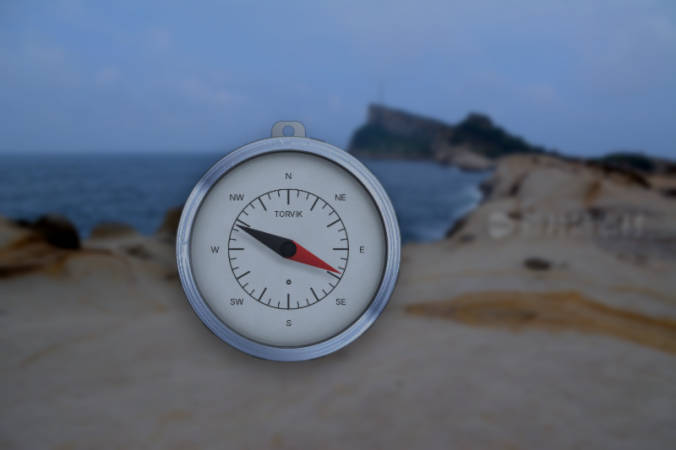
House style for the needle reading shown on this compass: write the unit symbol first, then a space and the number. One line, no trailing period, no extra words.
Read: ° 115
